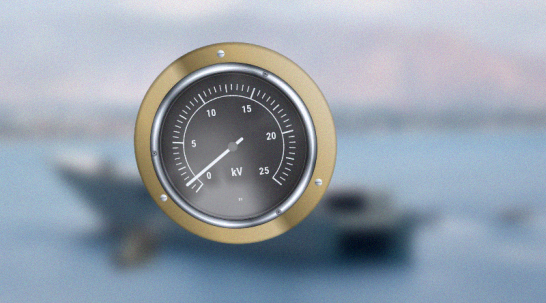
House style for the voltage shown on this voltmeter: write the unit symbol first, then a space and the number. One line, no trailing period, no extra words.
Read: kV 1
